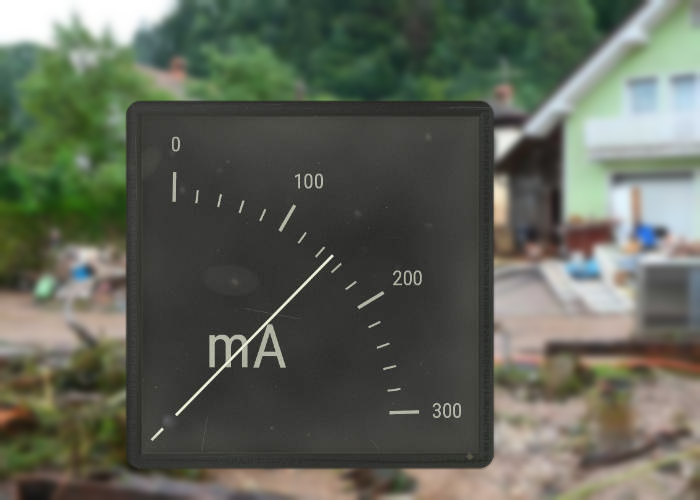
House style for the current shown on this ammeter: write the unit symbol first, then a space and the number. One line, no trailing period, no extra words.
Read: mA 150
